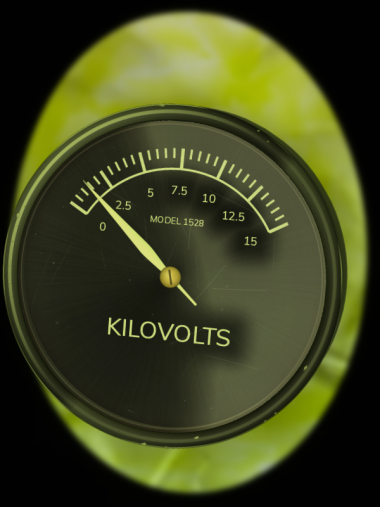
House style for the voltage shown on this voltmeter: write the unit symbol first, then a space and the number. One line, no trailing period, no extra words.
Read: kV 1.5
